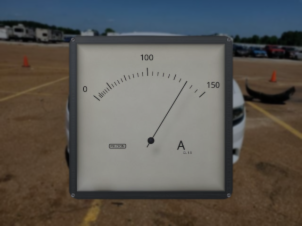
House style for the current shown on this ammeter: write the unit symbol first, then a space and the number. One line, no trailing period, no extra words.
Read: A 135
